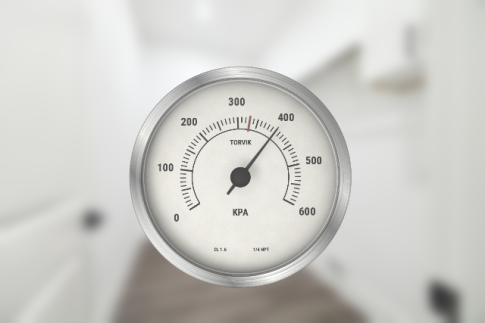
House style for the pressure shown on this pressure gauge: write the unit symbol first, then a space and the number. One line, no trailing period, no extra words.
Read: kPa 400
